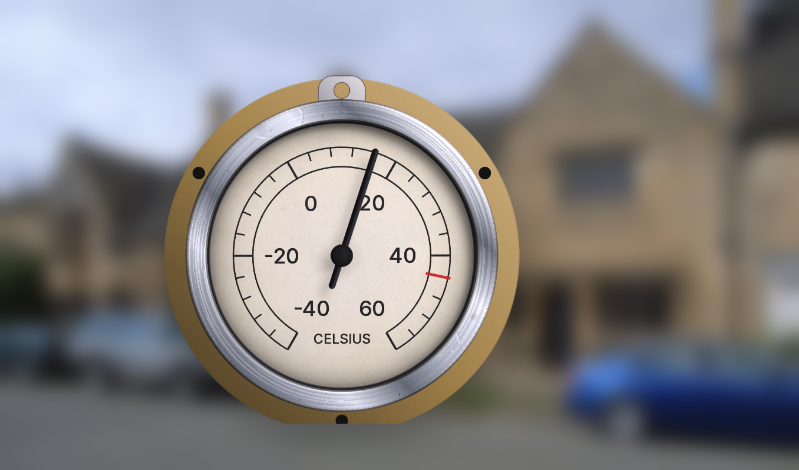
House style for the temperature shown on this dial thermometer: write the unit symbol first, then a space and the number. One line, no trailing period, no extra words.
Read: °C 16
